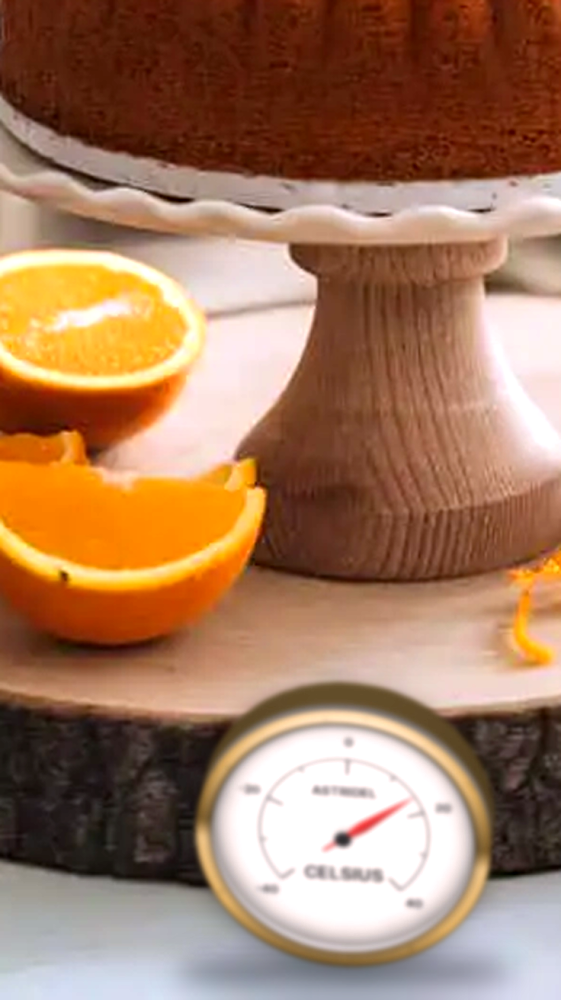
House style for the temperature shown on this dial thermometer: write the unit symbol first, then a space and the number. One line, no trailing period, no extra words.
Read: °C 15
